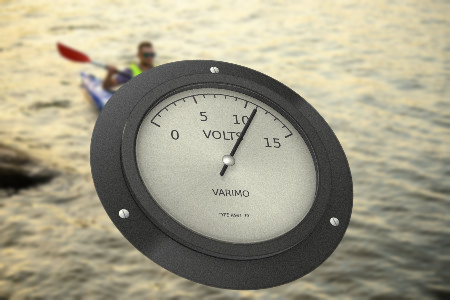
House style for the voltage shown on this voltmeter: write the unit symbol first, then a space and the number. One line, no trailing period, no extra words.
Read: V 11
